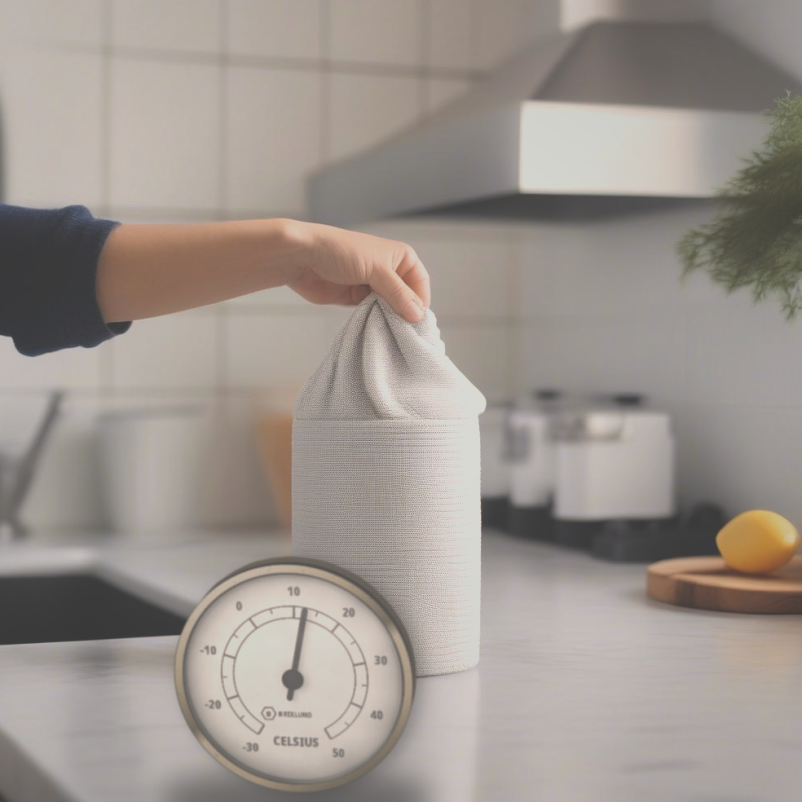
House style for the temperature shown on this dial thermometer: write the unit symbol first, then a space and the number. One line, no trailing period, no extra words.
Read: °C 12.5
